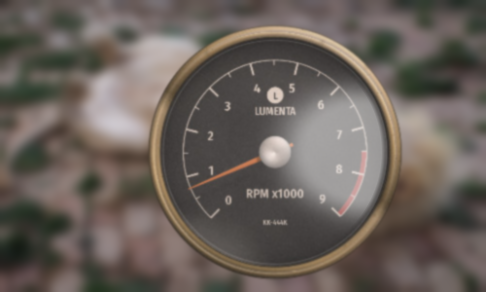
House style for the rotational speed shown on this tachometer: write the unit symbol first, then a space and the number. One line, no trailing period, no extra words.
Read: rpm 750
